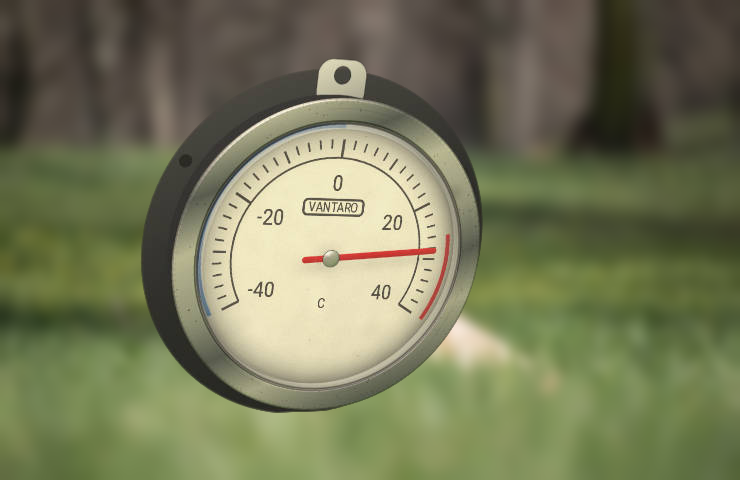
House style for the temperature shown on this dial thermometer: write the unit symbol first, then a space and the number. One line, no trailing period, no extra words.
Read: °C 28
